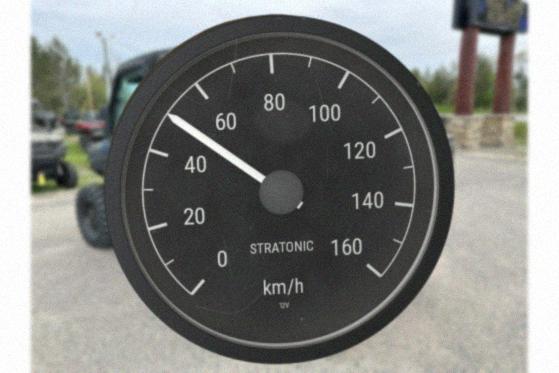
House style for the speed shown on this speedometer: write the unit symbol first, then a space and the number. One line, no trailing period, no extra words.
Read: km/h 50
